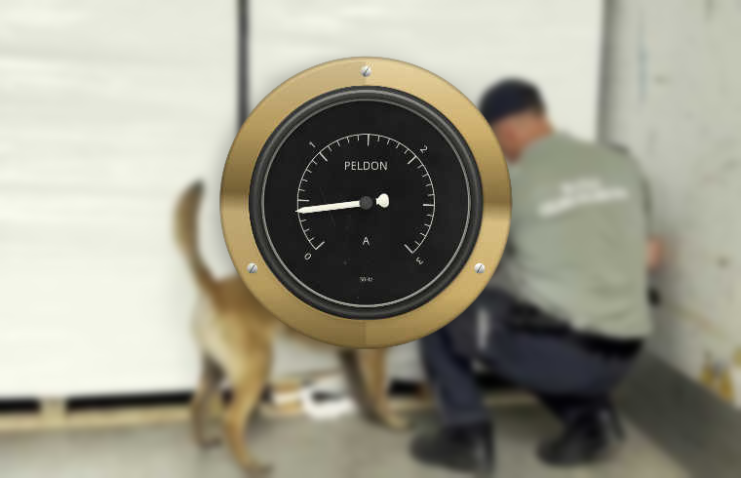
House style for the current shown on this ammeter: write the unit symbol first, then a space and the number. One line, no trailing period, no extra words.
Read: A 0.4
